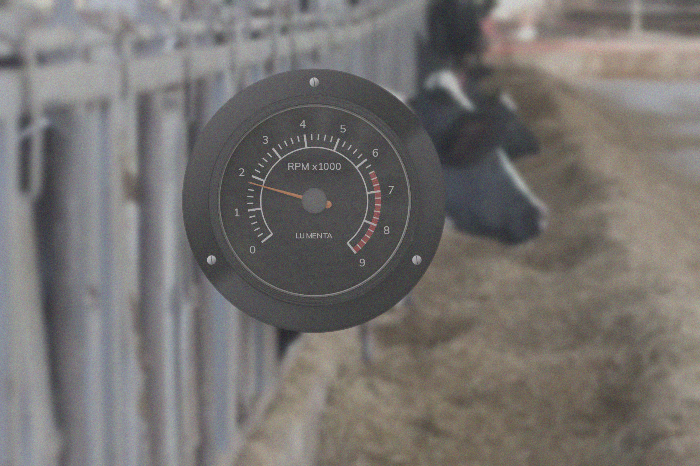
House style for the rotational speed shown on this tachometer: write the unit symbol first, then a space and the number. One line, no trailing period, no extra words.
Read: rpm 1800
